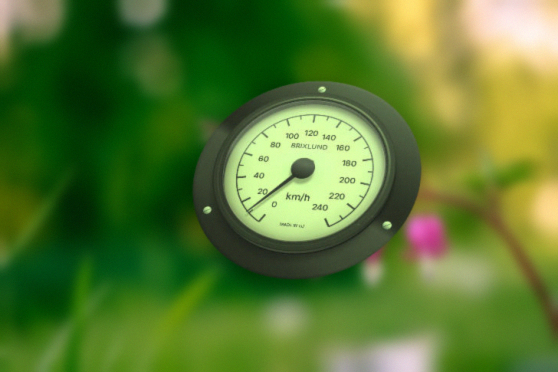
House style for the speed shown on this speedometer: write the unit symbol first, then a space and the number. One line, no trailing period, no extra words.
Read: km/h 10
